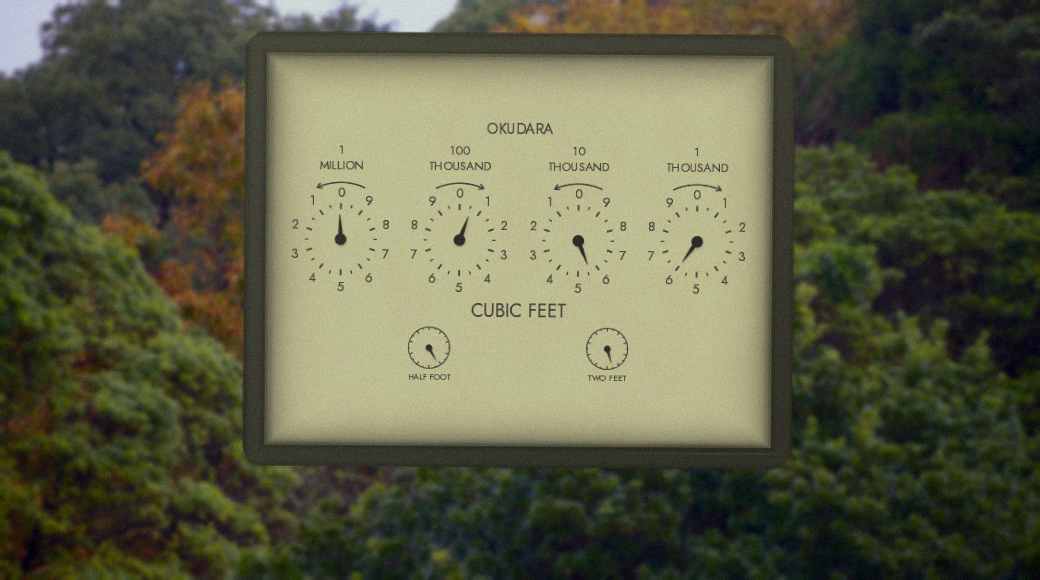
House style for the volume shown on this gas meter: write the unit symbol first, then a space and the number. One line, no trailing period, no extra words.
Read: ft³ 5600
